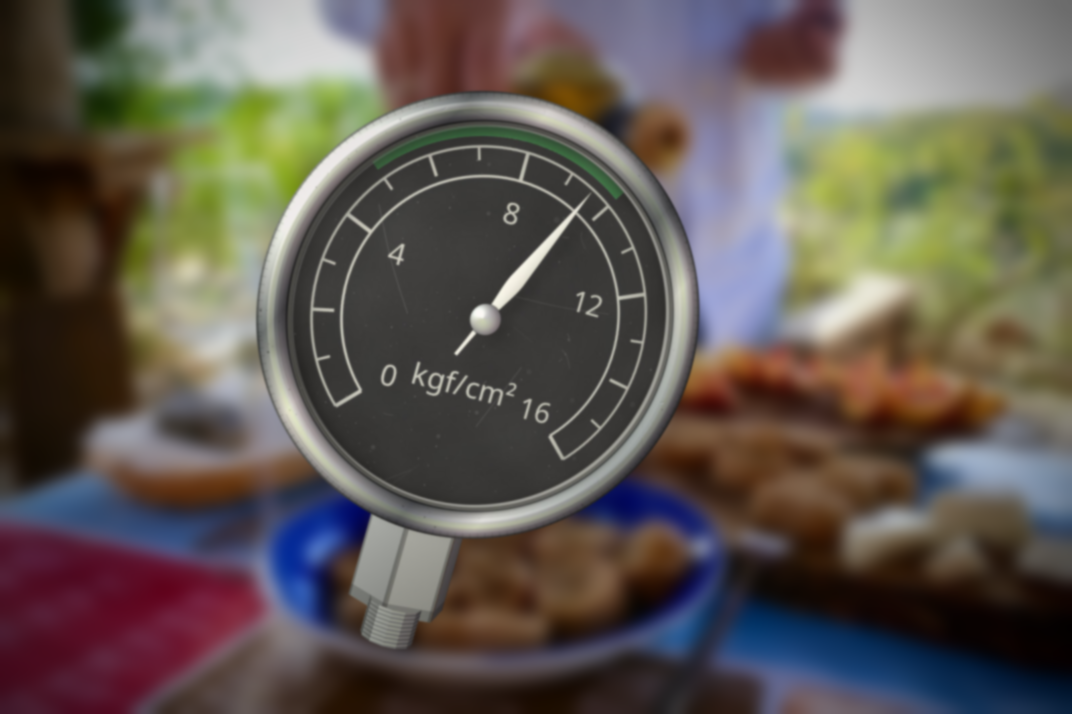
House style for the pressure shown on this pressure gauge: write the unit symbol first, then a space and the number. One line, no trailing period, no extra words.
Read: kg/cm² 9.5
